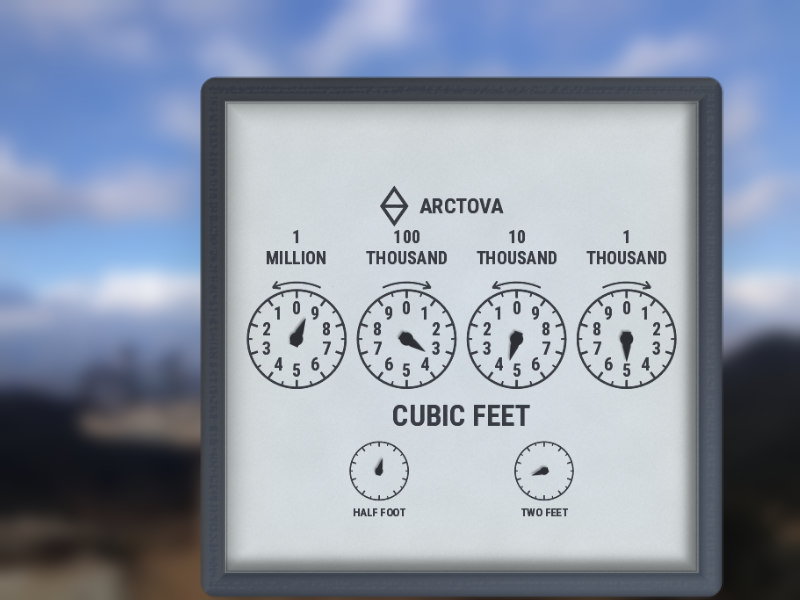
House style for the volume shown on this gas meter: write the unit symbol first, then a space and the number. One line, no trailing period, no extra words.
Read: ft³ 934500
